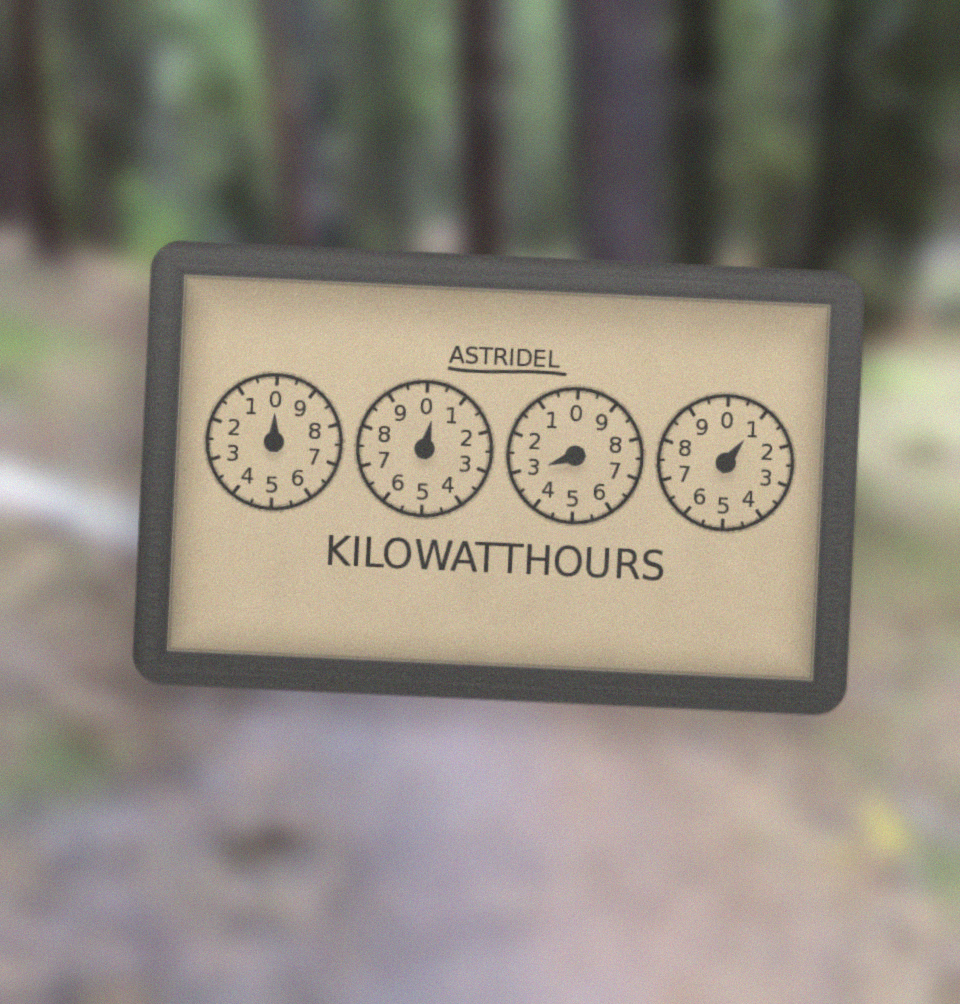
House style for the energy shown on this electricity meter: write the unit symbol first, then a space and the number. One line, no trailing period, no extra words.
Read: kWh 31
